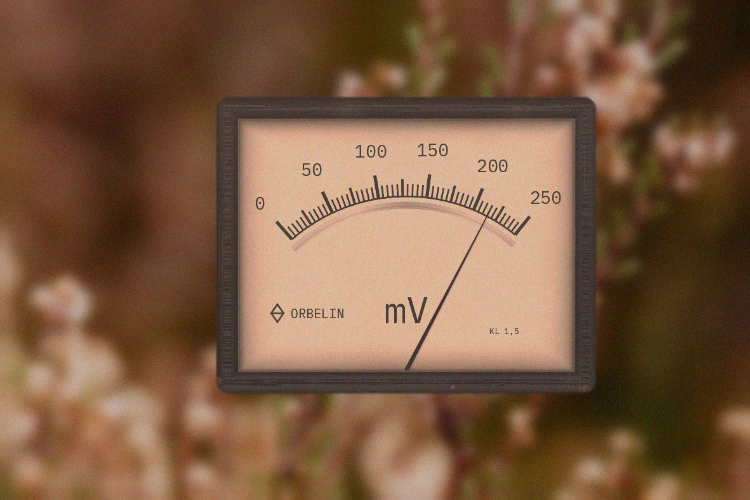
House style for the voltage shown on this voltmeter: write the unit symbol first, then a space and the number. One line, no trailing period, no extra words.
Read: mV 215
